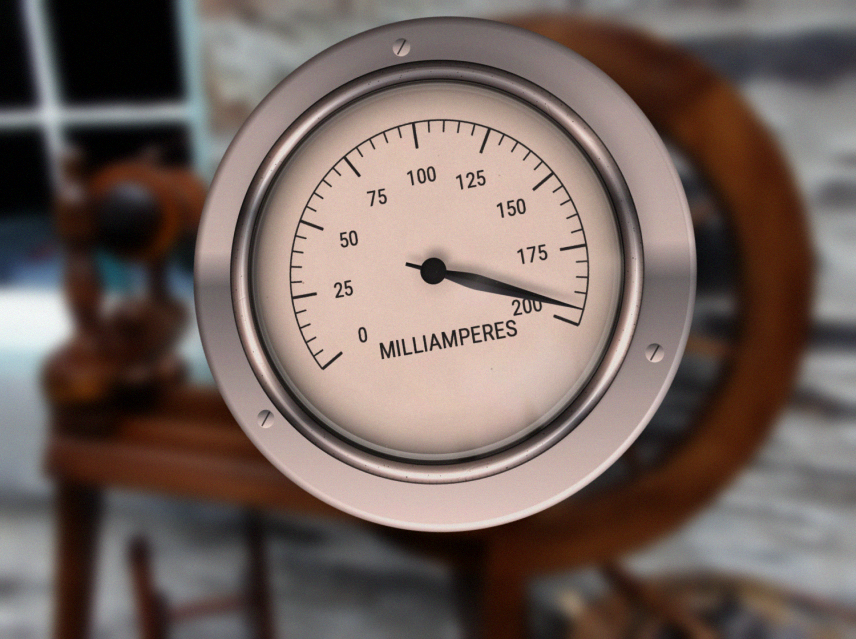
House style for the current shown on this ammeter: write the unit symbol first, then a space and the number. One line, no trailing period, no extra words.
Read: mA 195
